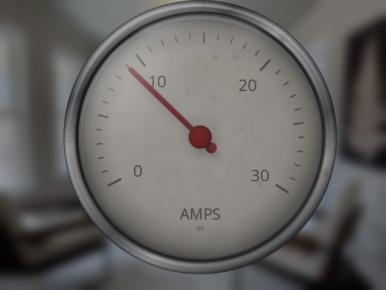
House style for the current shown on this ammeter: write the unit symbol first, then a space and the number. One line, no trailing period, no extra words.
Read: A 9
